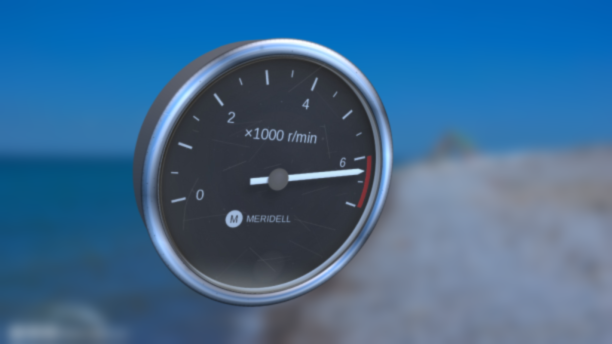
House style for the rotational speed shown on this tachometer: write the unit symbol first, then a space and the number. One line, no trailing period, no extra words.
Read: rpm 6250
